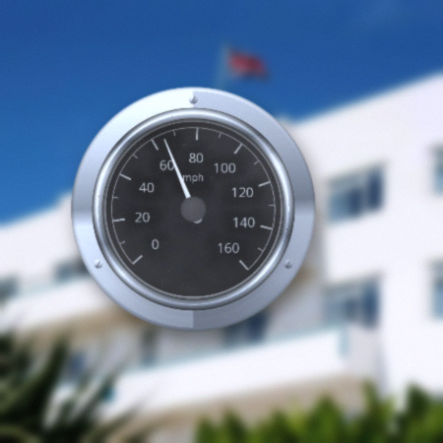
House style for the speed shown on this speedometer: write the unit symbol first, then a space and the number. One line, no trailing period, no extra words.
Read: mph 65
